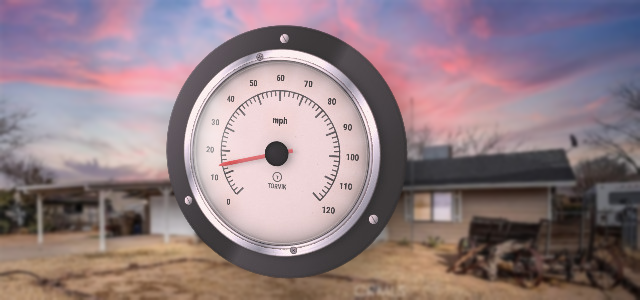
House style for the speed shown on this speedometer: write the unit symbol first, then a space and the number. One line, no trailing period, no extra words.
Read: mph 14
